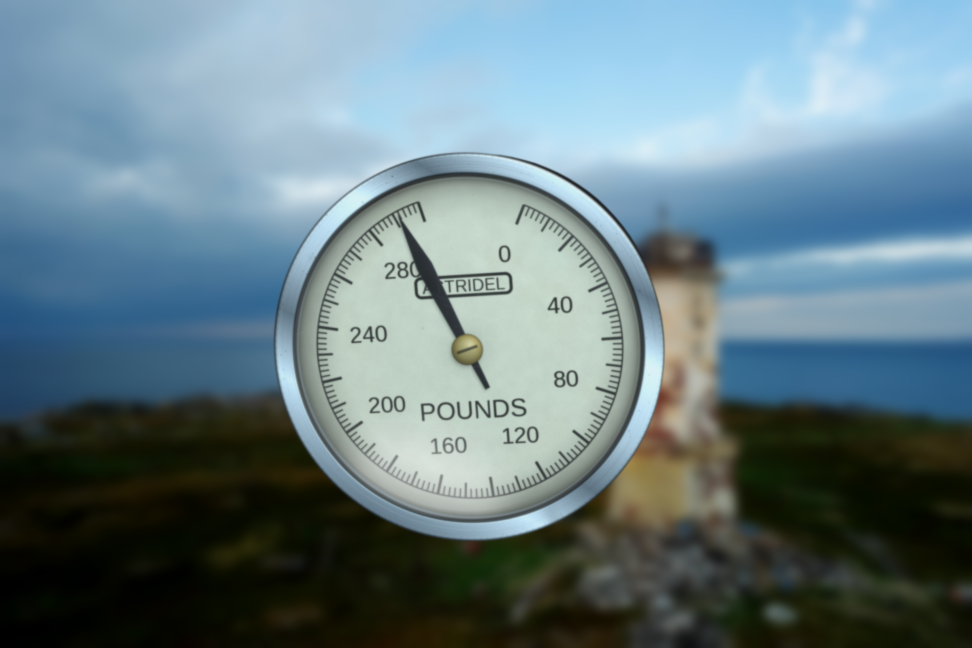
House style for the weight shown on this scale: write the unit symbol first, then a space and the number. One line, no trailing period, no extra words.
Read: lb 292
